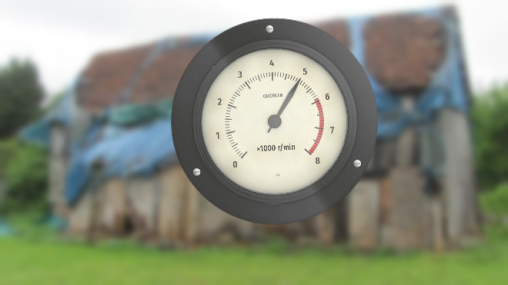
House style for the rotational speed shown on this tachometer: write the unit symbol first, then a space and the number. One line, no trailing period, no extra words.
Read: rpm 5000
